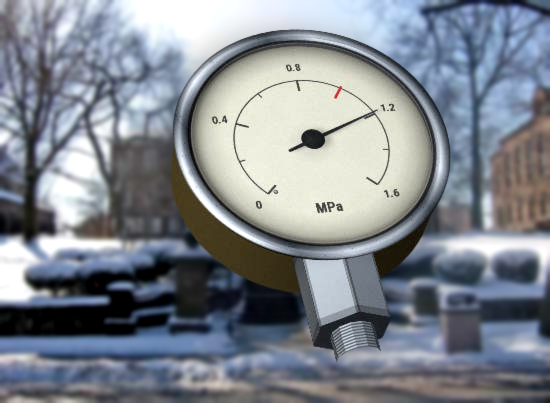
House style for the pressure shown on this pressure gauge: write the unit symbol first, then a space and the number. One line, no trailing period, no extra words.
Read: MPa 1.2
